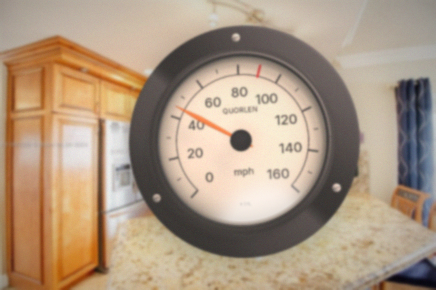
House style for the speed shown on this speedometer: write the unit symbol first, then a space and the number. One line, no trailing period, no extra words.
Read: mph 45
